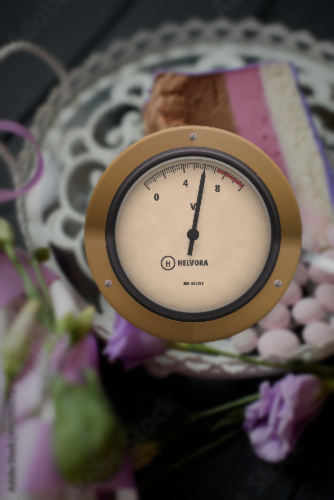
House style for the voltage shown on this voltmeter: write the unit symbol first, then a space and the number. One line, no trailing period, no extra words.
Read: V 6
